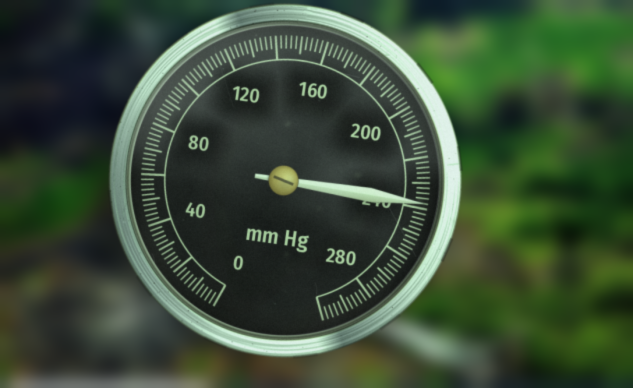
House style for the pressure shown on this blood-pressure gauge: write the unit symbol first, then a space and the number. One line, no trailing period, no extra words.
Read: mmHg 238
